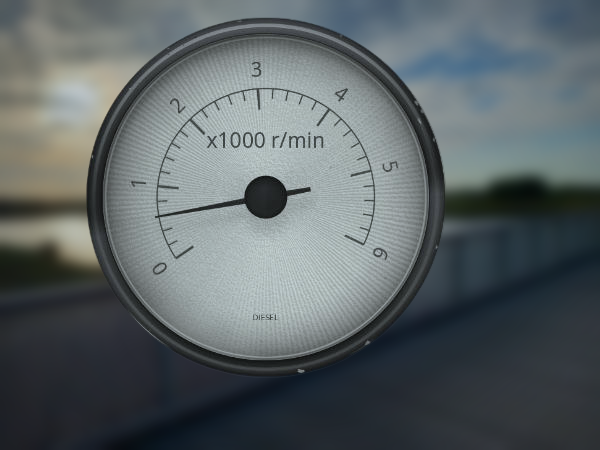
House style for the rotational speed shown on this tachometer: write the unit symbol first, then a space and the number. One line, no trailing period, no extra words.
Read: rpm 600
